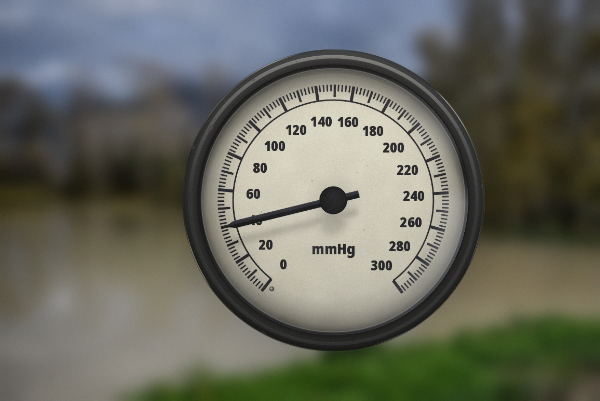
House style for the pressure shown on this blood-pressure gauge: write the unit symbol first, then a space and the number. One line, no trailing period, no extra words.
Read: mmHg 40
